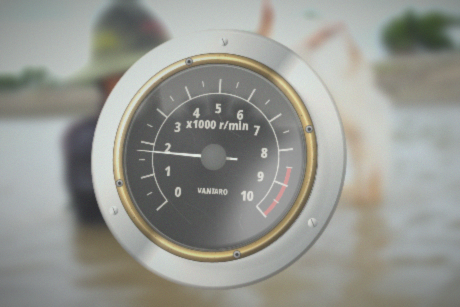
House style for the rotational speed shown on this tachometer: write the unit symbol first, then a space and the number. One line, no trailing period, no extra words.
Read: rpm 1750
